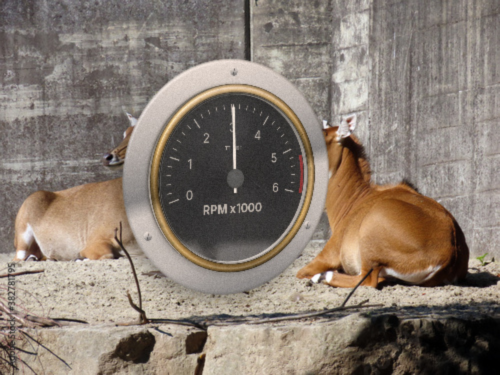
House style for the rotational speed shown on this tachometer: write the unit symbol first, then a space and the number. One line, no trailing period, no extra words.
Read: rpm 3000
